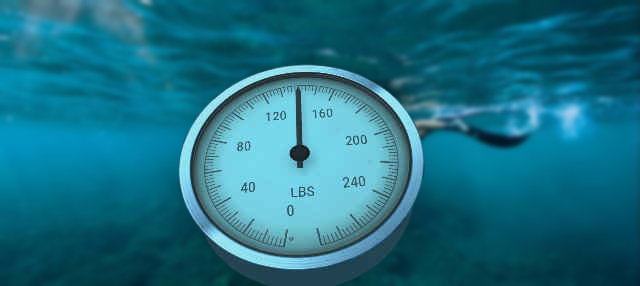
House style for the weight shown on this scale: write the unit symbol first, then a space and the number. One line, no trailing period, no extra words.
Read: lb 140
